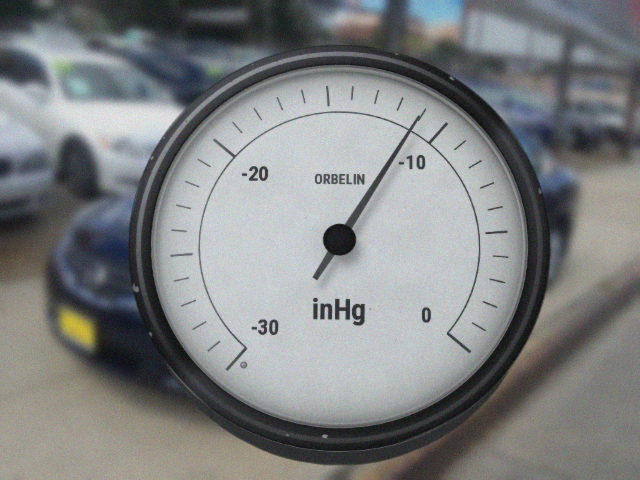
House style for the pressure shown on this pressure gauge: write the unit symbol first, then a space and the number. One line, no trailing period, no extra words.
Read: inHg -11
